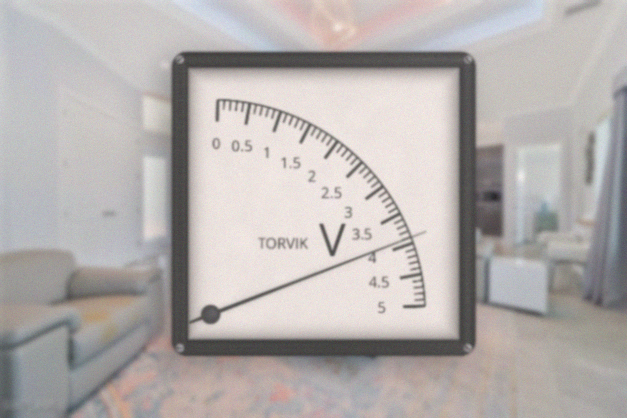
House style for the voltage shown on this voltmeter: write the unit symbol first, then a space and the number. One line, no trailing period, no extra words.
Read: V 3.9
